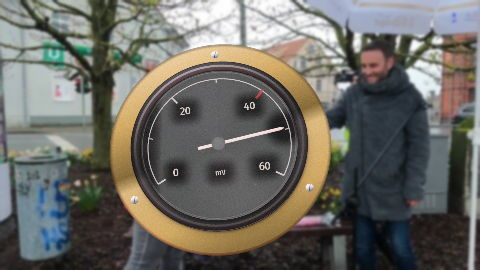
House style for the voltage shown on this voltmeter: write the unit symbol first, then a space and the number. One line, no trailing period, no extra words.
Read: mV 50
